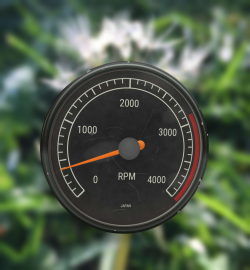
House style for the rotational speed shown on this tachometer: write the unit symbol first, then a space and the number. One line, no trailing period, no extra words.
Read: rpm 400
